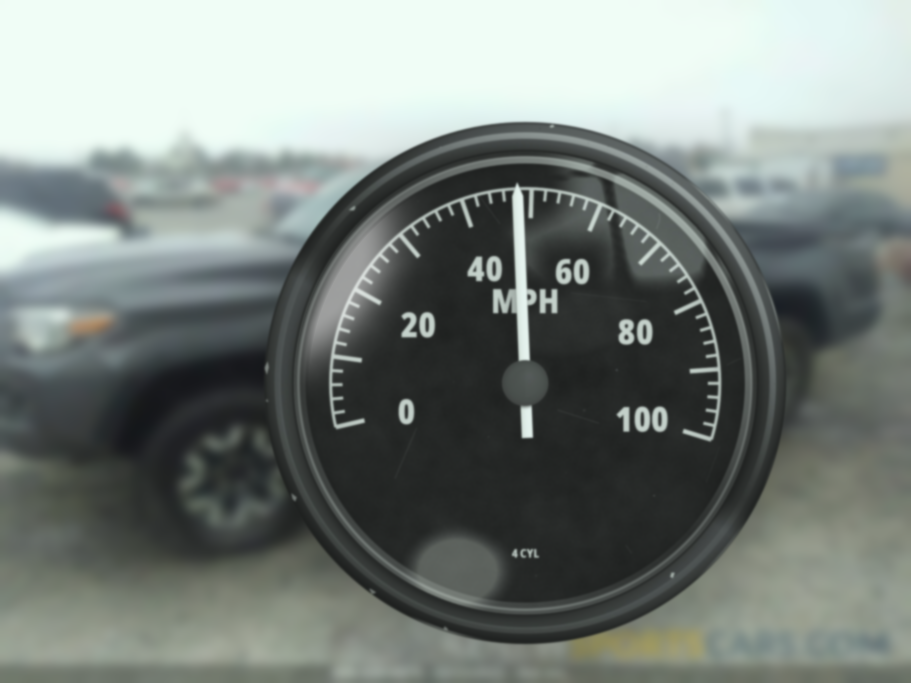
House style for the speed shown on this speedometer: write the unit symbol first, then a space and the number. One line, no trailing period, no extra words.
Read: mph 48
